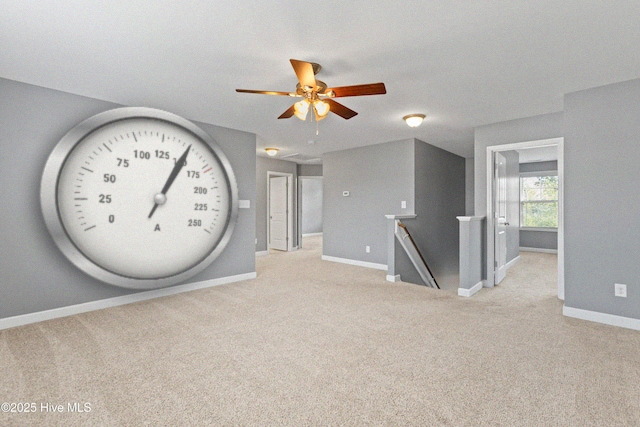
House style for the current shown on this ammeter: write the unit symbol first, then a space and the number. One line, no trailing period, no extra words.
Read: A 150
